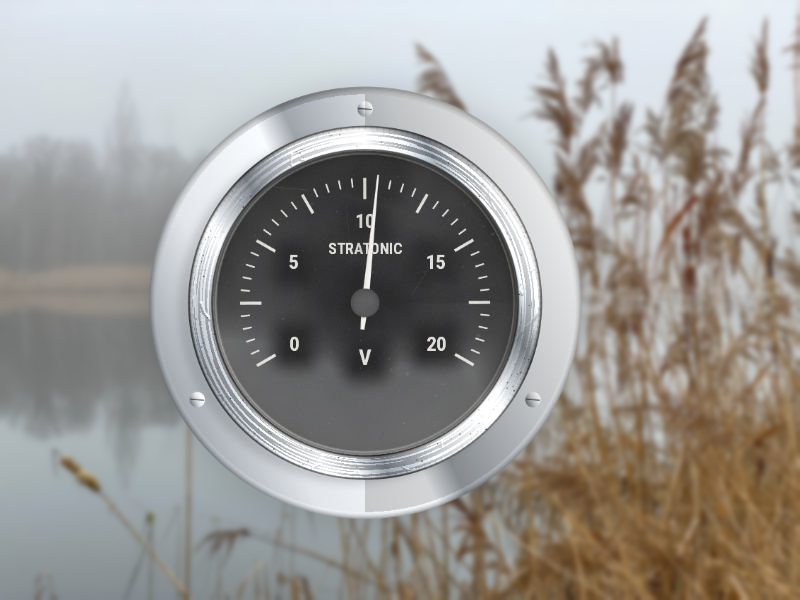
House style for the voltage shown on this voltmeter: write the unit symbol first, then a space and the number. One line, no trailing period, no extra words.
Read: V 10.5
